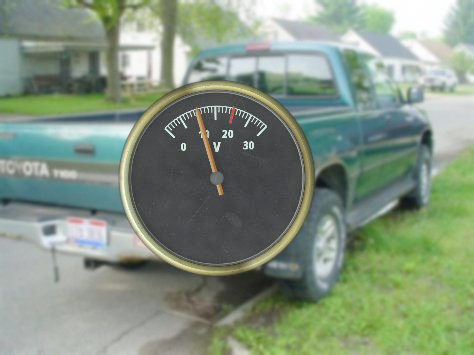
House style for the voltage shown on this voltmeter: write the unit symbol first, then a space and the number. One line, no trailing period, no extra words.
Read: V 10
